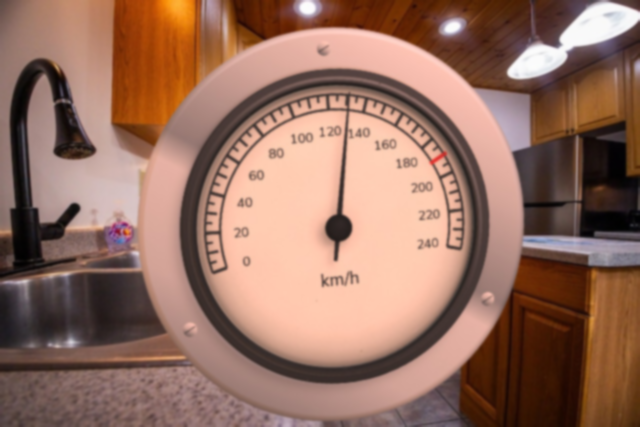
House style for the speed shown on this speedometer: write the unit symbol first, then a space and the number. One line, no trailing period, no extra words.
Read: km/h 130
